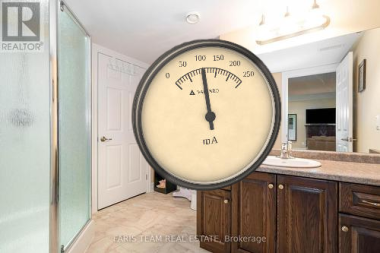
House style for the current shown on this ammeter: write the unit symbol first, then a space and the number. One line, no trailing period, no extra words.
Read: mA 100
